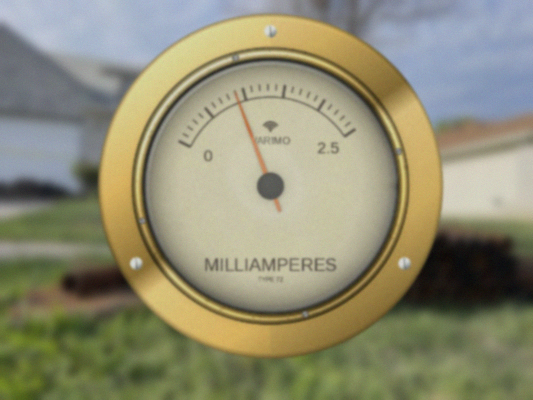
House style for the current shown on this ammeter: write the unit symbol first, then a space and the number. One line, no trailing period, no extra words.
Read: mA 0.9
